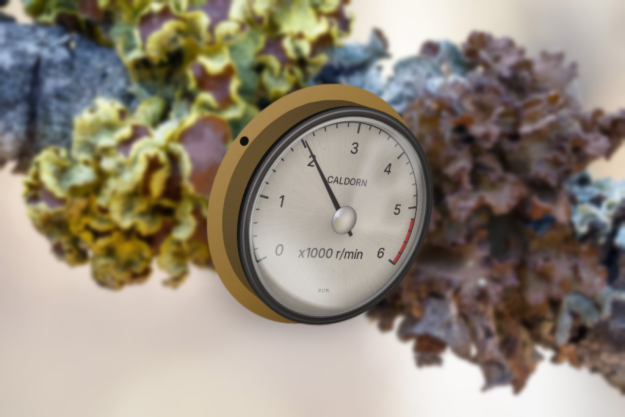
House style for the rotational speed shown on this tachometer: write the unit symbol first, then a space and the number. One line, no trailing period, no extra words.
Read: rpm 2000
